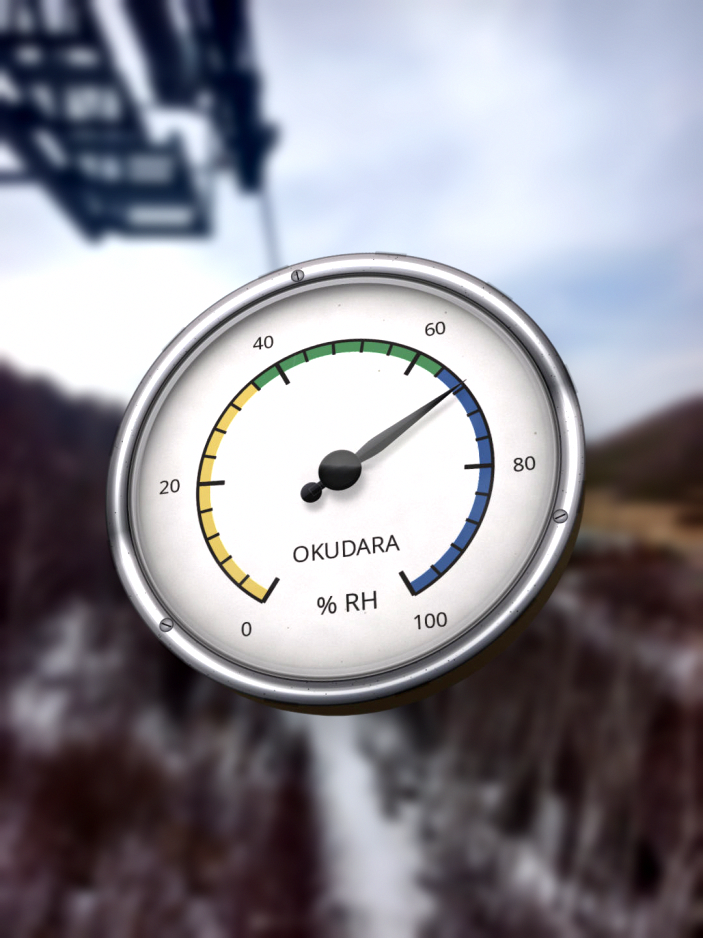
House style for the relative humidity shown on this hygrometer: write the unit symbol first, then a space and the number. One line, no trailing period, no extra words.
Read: % 68
